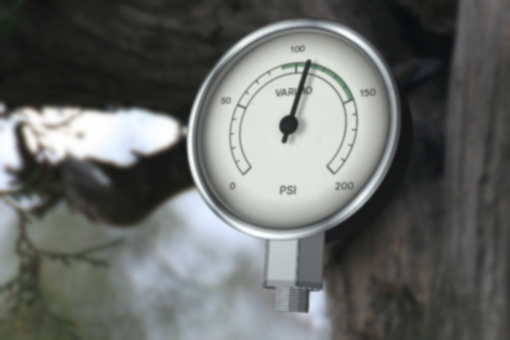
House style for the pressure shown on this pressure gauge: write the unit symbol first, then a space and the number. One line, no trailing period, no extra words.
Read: psi 110
